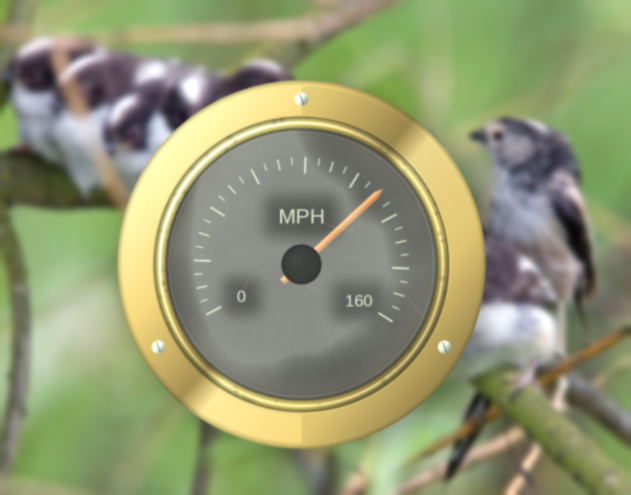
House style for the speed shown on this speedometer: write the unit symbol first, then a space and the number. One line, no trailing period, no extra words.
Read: mph 110
